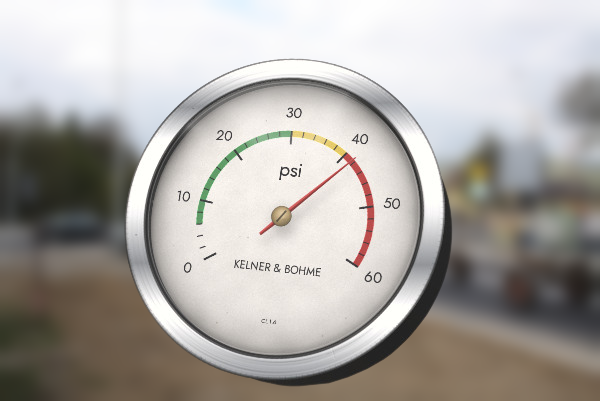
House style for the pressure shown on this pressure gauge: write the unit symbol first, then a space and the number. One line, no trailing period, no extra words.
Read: psi 42
